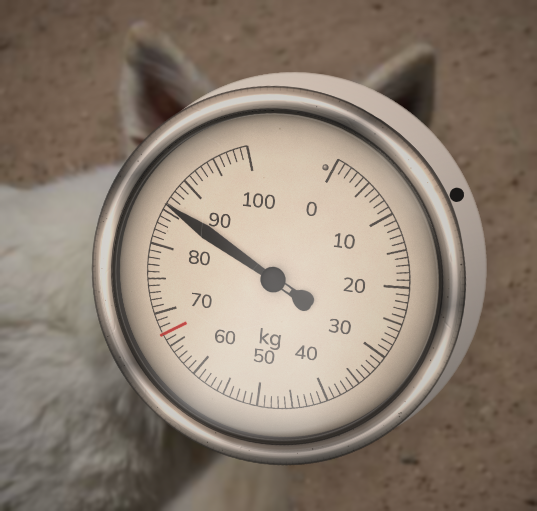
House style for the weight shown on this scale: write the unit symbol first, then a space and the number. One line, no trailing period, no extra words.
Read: kg 86
